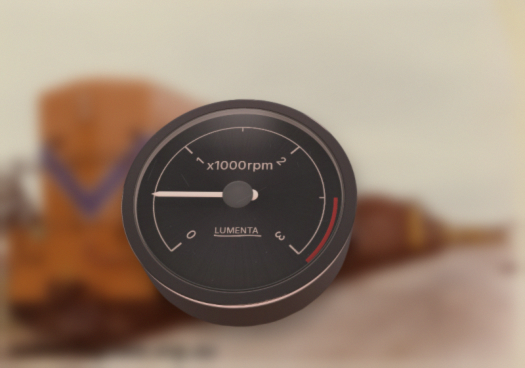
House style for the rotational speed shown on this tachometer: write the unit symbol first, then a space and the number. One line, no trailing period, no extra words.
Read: rpm 500
